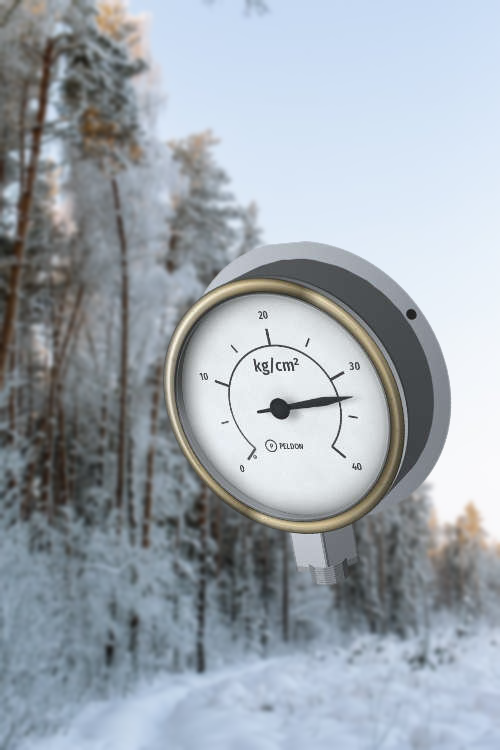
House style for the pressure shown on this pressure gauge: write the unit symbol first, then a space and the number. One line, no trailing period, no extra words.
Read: kg/cm² 32.5
